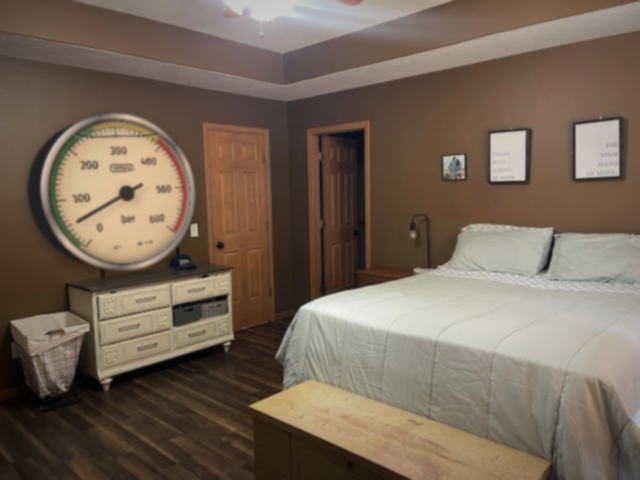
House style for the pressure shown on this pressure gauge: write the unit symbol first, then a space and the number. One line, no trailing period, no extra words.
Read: bar 50
